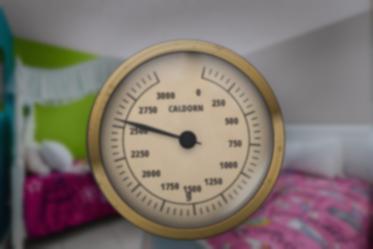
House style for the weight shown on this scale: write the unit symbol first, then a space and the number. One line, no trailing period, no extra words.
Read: g 2550
